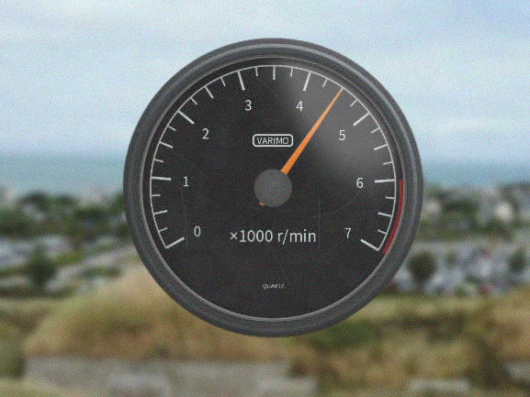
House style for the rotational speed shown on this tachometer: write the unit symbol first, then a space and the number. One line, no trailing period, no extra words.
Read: rpm 4500
